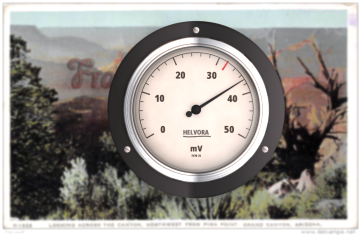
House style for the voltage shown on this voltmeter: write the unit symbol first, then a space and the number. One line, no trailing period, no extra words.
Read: mV 37
